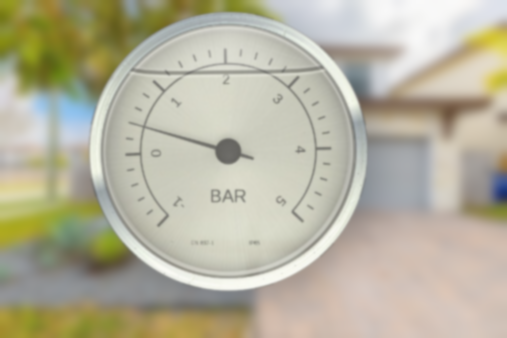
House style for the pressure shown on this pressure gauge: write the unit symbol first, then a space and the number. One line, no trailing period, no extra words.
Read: bar 0.4
